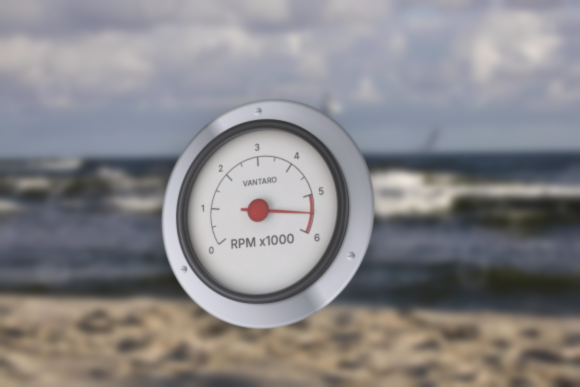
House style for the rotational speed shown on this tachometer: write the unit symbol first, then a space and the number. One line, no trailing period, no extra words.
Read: rpm 5500
